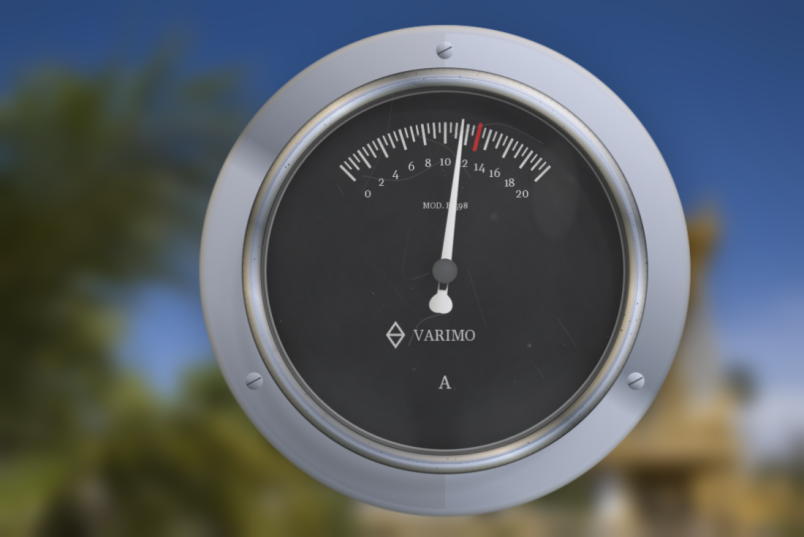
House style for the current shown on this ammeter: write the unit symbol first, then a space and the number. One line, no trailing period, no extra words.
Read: A 11.5
